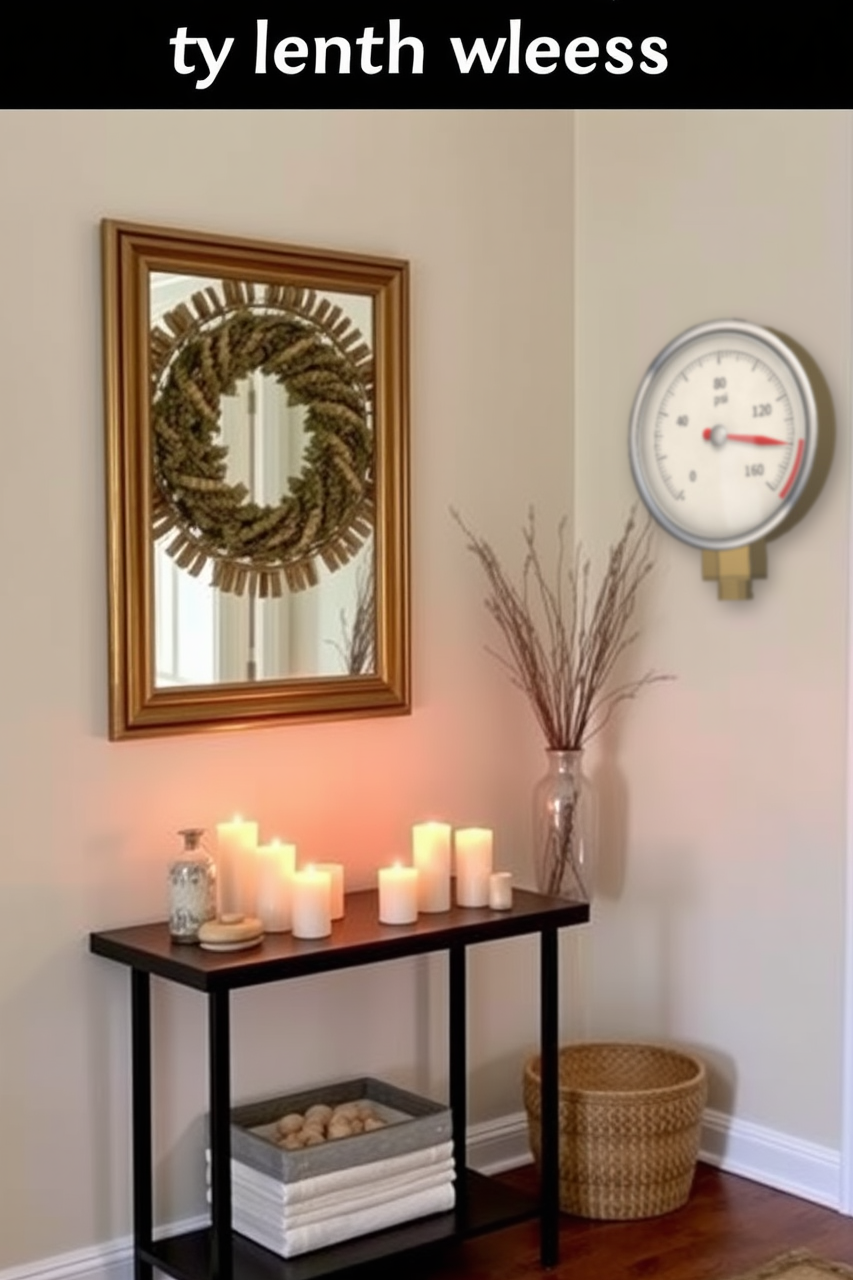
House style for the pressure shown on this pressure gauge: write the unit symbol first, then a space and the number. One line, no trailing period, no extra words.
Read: psi 140
